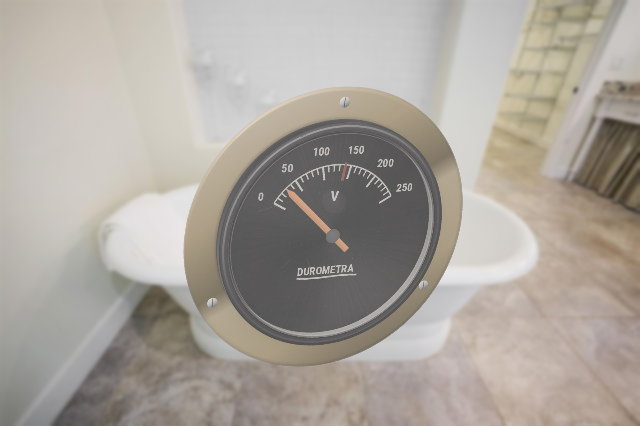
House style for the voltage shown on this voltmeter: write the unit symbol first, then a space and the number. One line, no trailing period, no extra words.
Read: V 30
